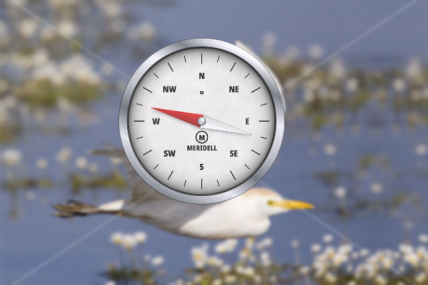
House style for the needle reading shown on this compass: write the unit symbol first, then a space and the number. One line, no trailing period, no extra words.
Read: ° 285
